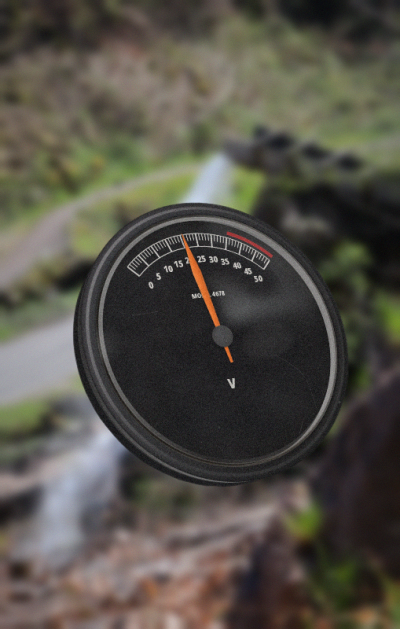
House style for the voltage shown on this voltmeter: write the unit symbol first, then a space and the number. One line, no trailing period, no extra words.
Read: V 20
